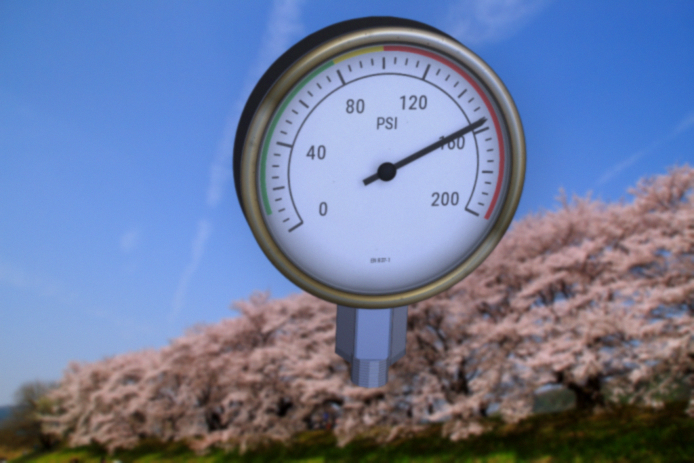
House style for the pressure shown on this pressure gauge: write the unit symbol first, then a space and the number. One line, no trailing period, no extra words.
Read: psi 155
